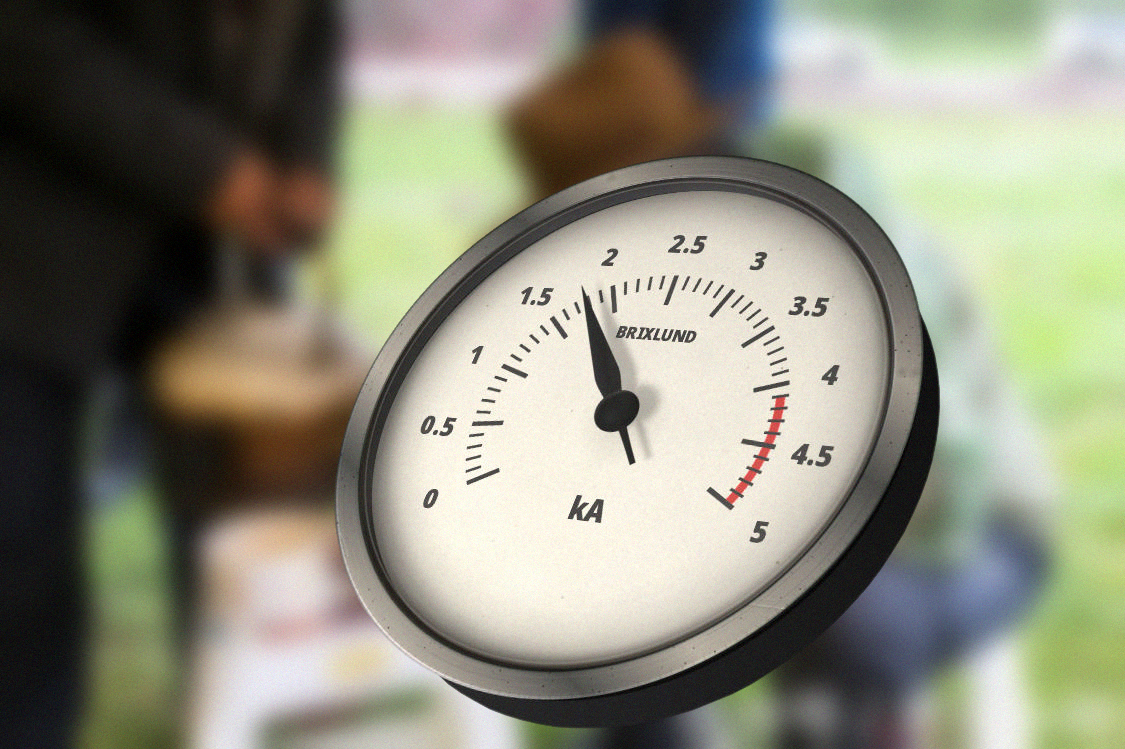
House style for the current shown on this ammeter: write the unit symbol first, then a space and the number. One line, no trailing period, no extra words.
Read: kA 1.8
